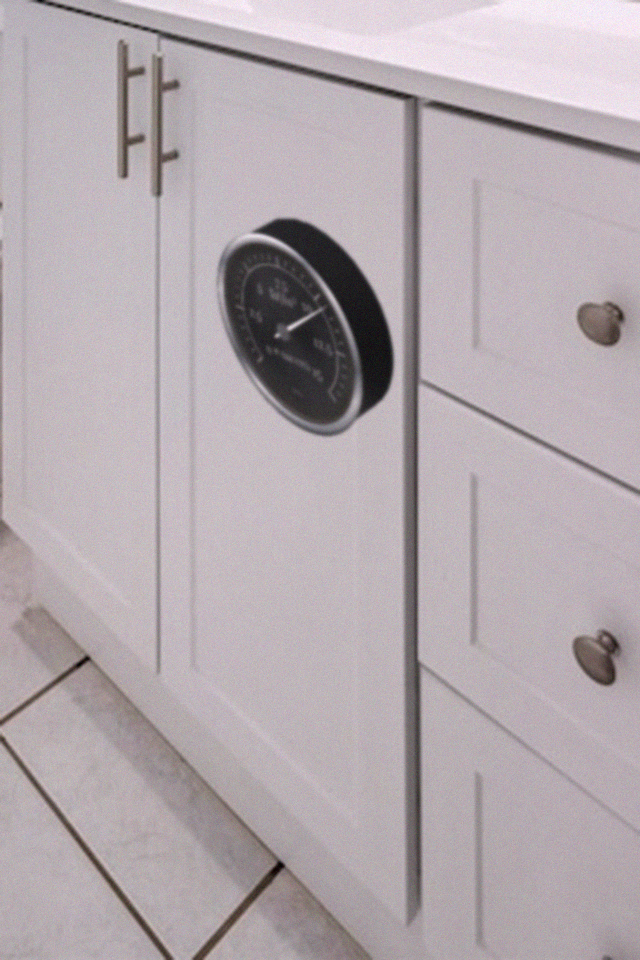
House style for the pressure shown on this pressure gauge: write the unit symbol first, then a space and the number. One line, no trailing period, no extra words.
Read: psi 10.5
